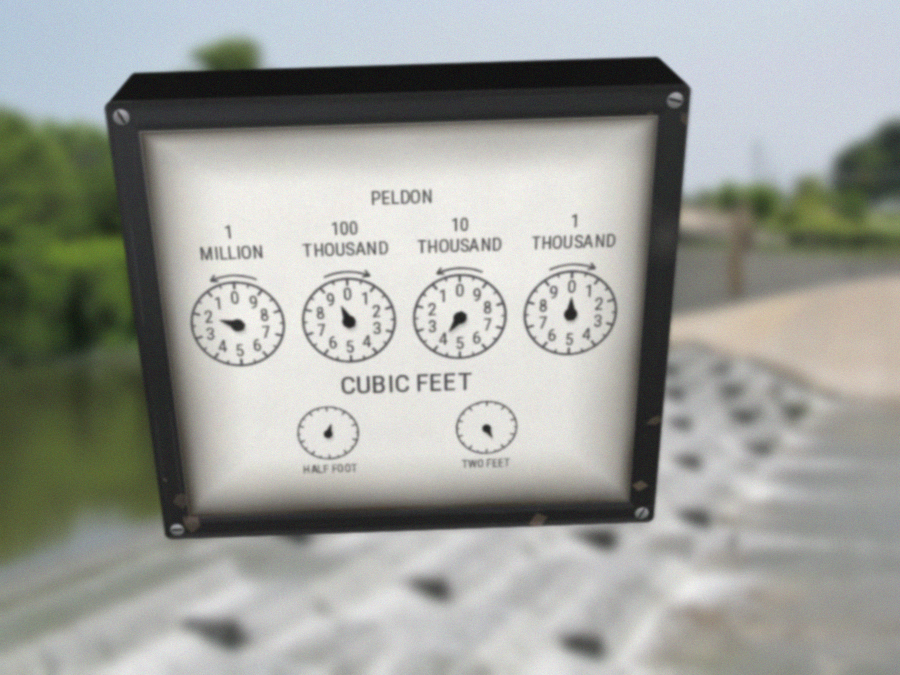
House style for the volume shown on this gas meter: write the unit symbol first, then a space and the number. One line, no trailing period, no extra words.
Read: ft³ 194000
